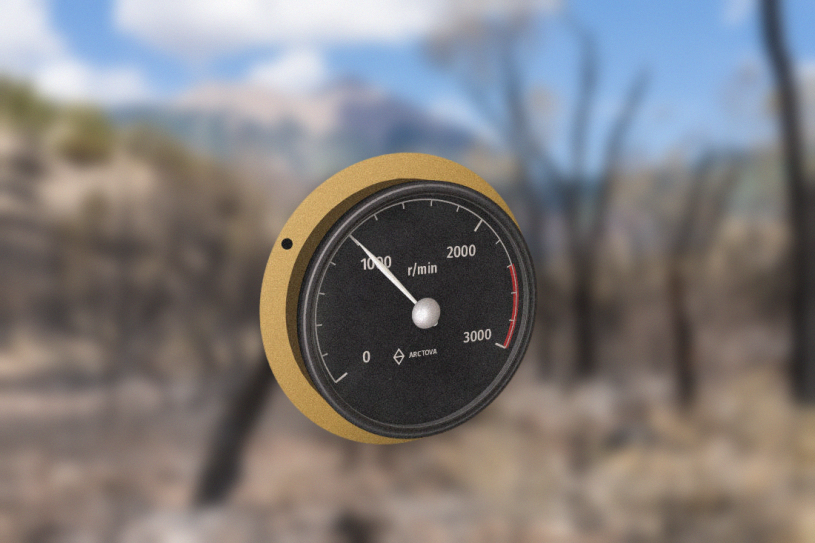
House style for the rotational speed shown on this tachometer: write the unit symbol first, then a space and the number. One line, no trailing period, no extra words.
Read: rpm 1000
